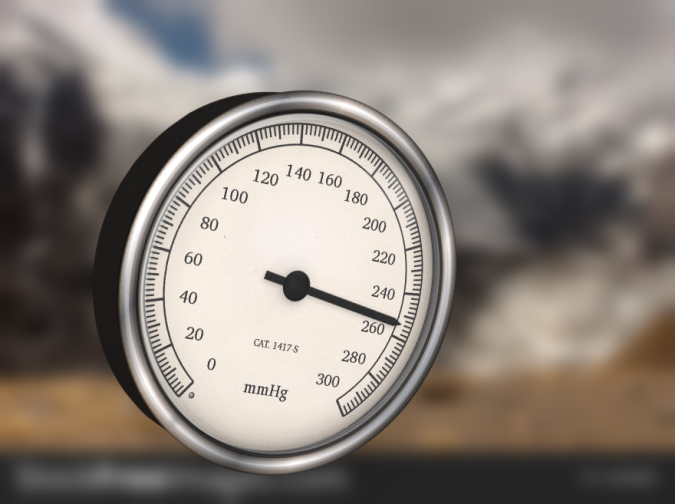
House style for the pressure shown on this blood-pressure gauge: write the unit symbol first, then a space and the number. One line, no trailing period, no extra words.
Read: mmHg 254
